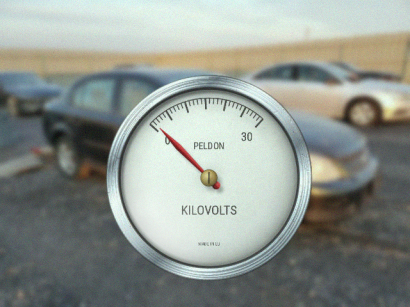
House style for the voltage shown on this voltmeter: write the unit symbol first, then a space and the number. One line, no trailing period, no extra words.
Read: kV 1
